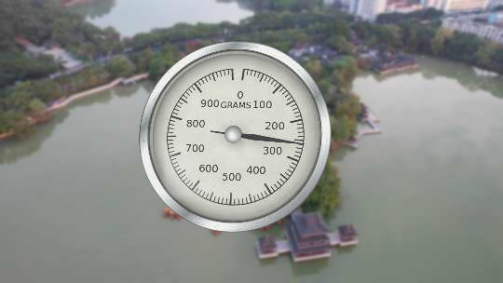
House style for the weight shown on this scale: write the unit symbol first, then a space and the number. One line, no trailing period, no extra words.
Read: g 260
